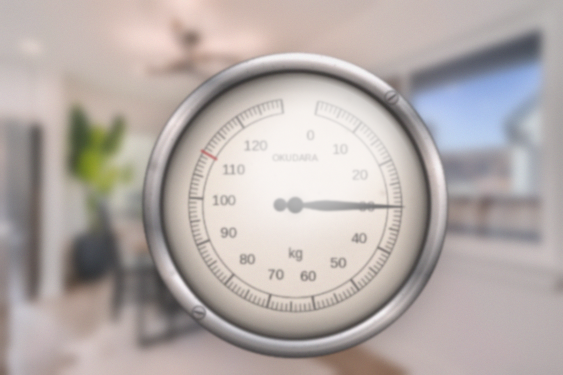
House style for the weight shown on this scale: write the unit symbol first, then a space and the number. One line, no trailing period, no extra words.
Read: kg 30
